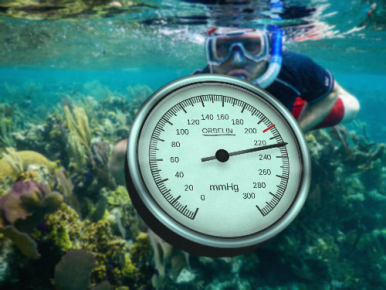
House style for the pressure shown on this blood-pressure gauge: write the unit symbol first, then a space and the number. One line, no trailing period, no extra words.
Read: mmHg 230
